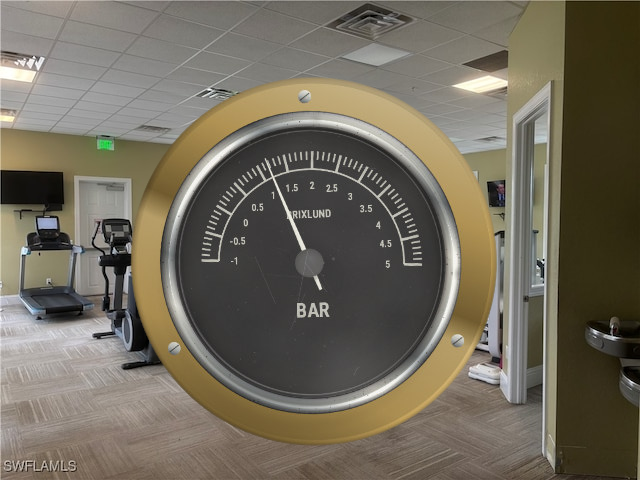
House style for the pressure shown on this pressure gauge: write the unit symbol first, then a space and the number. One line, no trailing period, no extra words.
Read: bar 1.2
